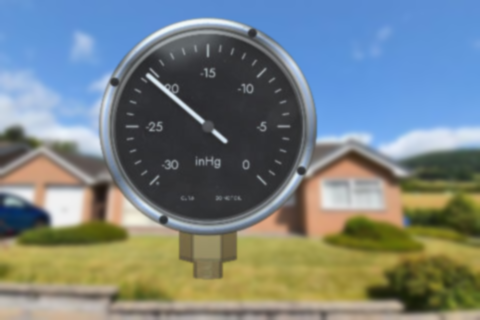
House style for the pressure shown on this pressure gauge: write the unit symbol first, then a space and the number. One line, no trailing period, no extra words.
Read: inHg -20.5
